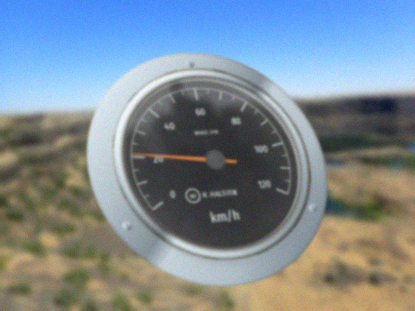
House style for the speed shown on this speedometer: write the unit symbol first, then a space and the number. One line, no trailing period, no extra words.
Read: km/h 20
